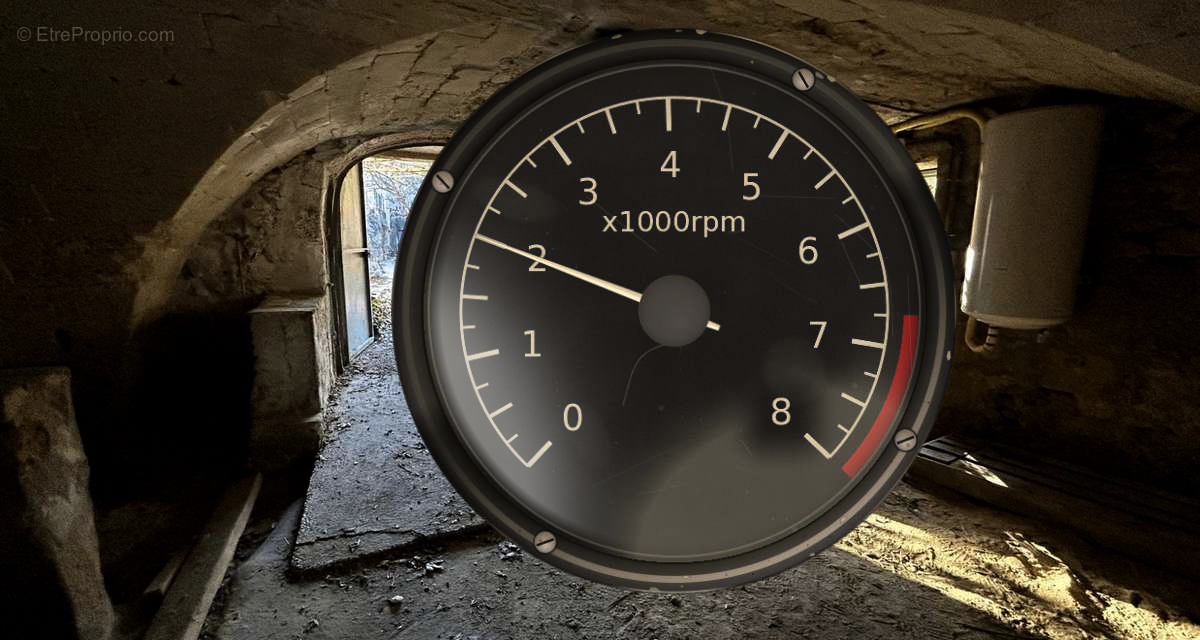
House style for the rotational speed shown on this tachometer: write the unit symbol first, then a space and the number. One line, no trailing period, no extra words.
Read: rpm 2000
